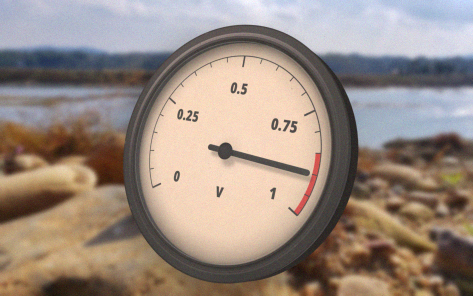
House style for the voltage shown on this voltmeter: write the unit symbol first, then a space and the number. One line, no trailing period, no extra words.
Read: V 0.9
